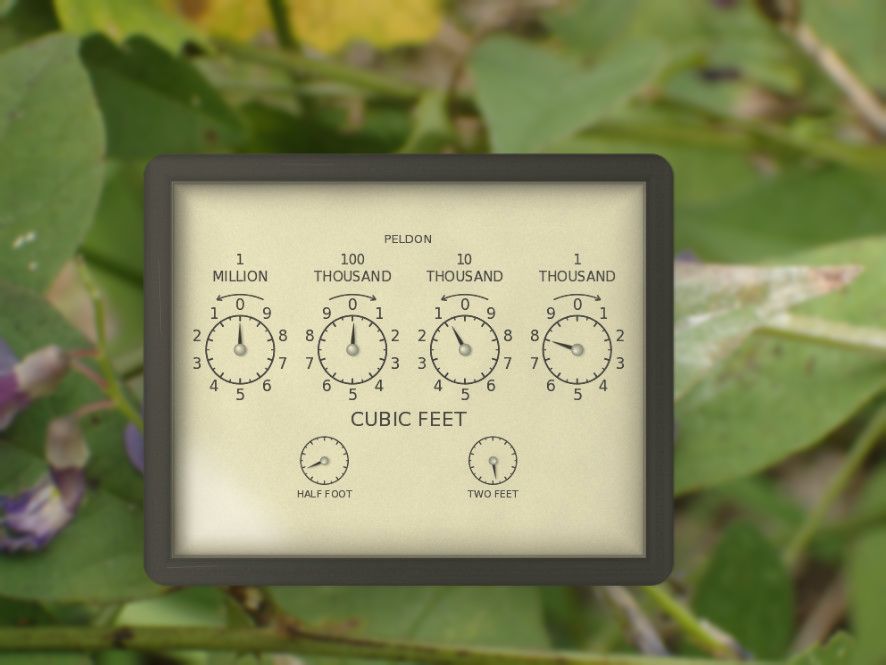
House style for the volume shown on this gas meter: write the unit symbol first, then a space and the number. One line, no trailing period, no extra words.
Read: ft³ 800
